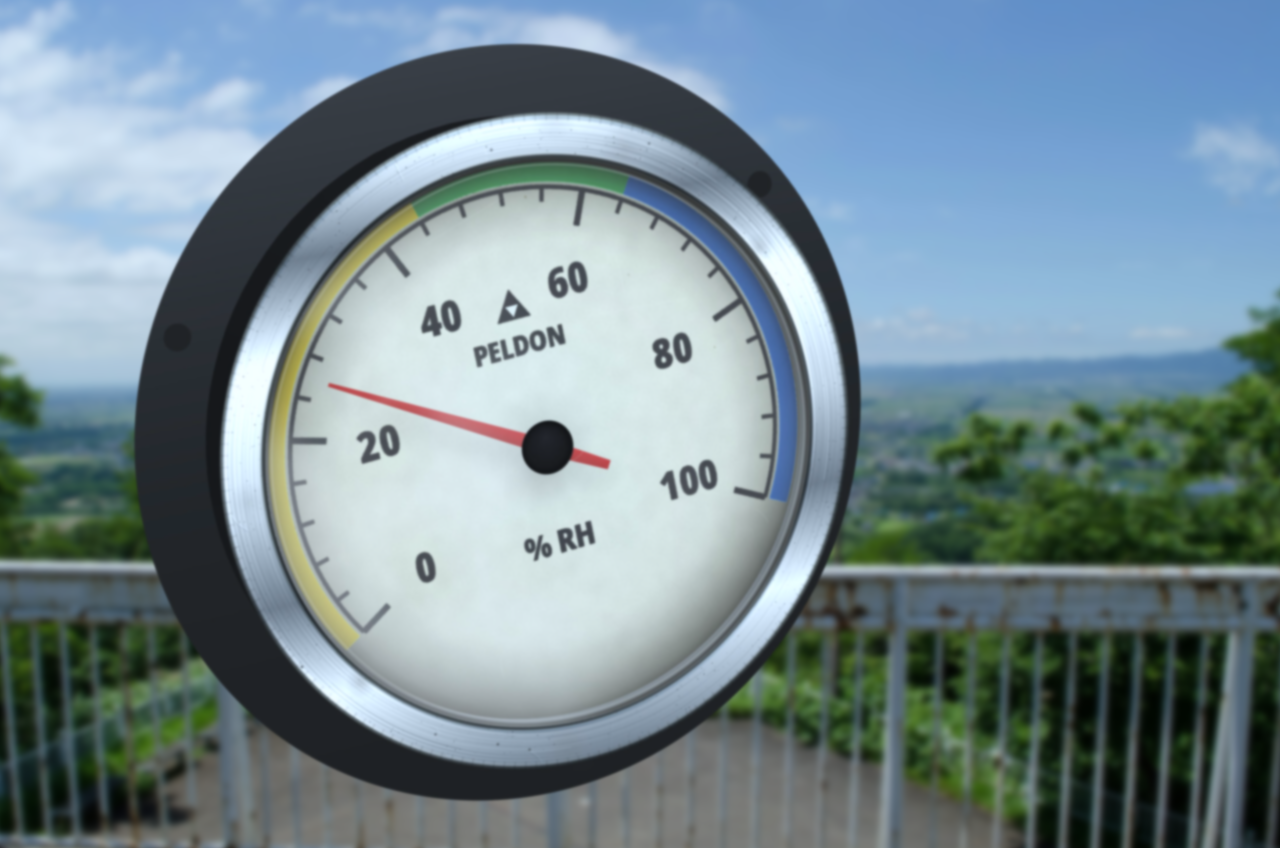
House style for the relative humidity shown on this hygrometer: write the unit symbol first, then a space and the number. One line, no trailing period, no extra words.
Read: % 26
